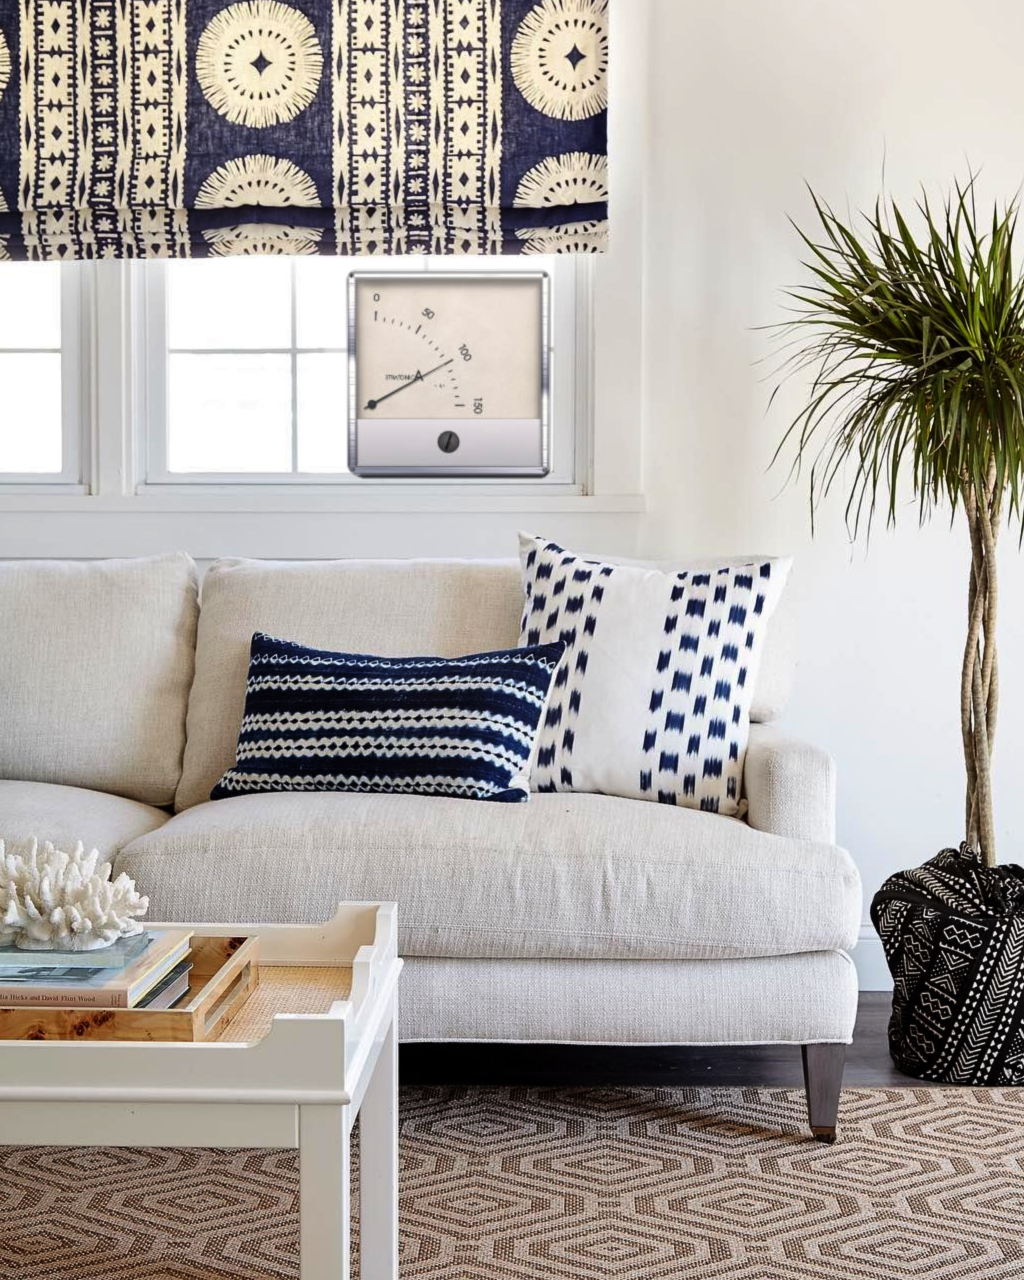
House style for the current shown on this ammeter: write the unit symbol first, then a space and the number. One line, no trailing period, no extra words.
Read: A 100
